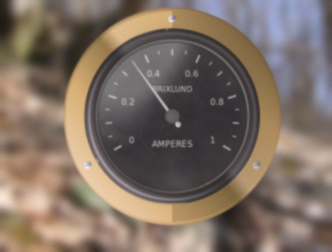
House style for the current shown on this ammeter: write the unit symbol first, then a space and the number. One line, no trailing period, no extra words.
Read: A 0.35
